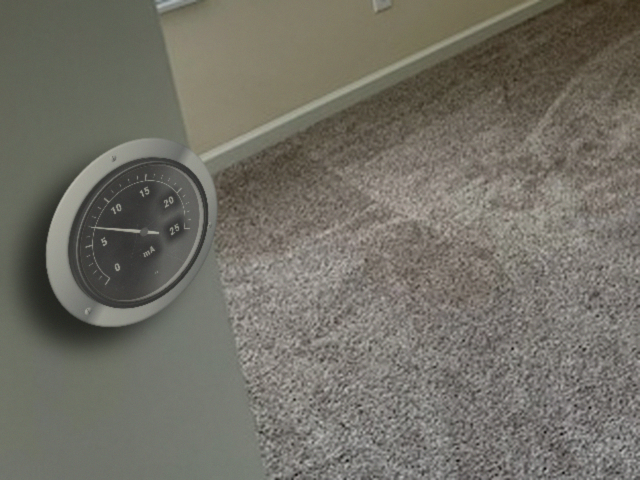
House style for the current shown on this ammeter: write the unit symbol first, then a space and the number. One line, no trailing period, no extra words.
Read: mA 7
